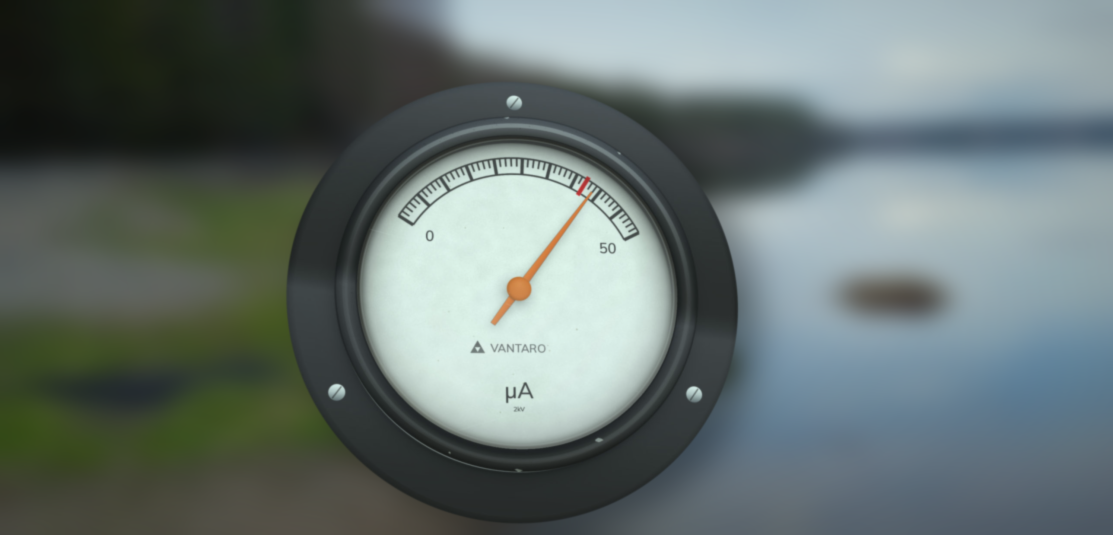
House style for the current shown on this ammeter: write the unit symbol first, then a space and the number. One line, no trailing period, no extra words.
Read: µA 39
